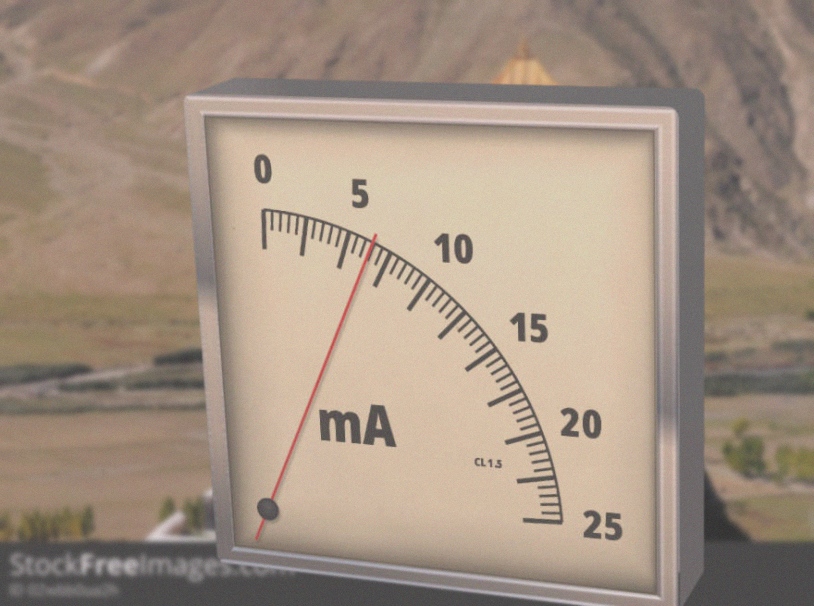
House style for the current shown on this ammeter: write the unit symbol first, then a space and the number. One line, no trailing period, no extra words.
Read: mA 6.5
